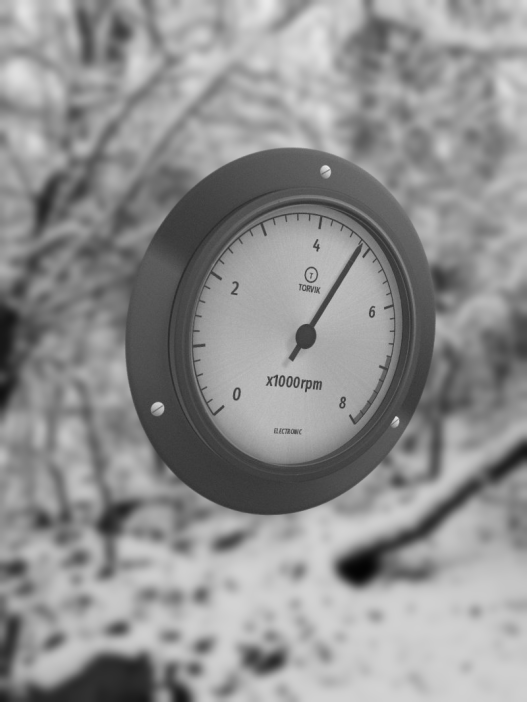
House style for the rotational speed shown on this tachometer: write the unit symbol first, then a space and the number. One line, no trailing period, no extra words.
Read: rpm 4800
